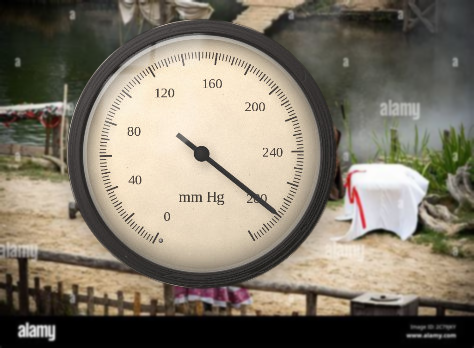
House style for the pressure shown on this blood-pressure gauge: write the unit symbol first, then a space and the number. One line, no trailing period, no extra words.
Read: mmHg 280
